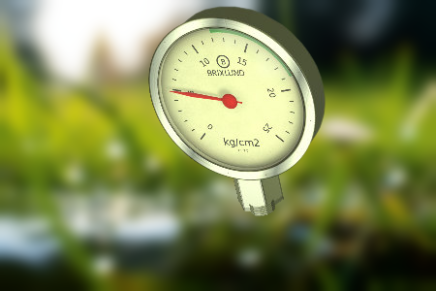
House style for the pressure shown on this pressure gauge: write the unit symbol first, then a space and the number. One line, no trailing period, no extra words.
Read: kg/cm² 5
